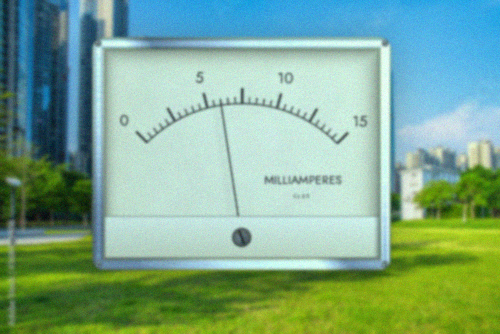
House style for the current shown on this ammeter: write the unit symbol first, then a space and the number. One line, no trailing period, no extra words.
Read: mA 6
